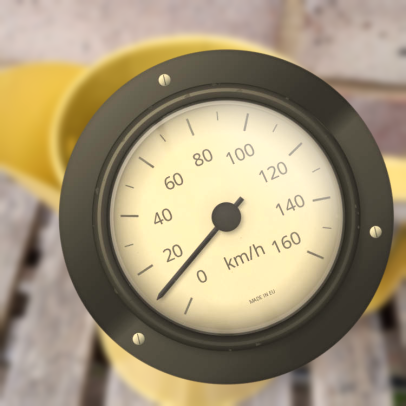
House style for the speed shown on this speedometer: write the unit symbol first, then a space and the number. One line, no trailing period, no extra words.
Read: km/h 10
